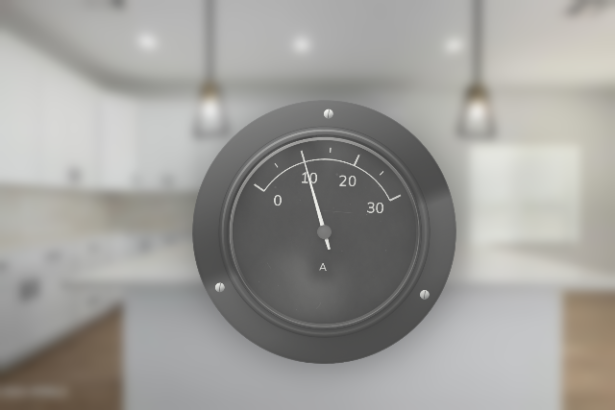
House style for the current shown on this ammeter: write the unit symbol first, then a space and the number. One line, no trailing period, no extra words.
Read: A 10
